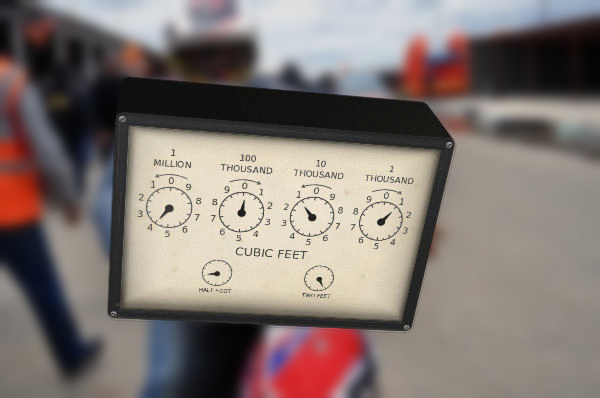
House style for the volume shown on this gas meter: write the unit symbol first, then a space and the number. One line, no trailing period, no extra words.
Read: ft³ 401100
